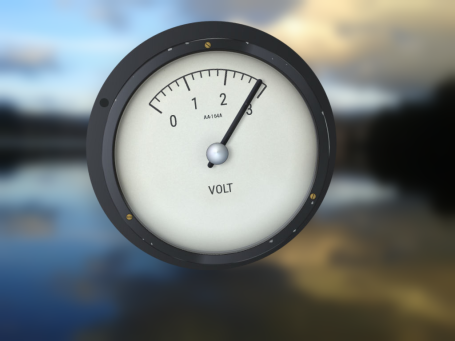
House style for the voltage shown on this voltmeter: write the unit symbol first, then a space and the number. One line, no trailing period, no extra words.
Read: V 2.8
